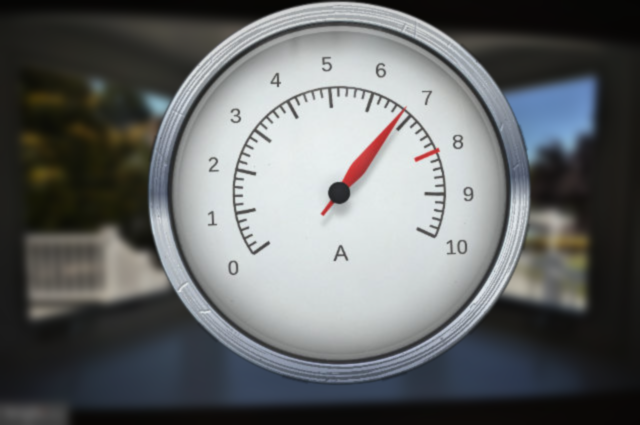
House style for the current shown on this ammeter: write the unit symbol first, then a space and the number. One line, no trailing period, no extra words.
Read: A 6.8
